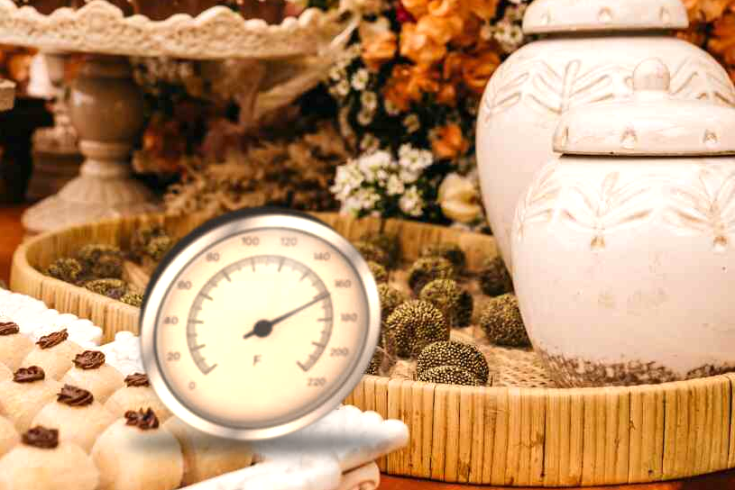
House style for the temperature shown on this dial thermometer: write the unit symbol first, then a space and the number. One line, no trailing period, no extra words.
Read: °F 160
